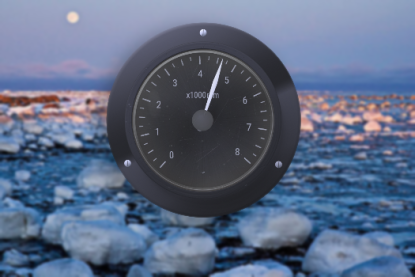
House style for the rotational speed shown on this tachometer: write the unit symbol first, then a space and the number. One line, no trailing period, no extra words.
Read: rpm 4625
